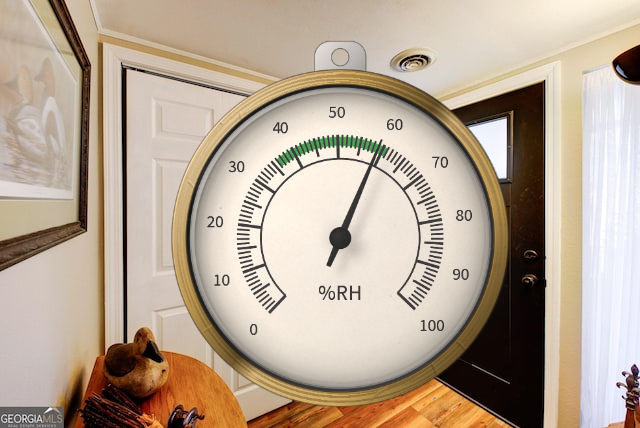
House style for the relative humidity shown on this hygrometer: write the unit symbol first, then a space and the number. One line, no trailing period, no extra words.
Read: % 59
